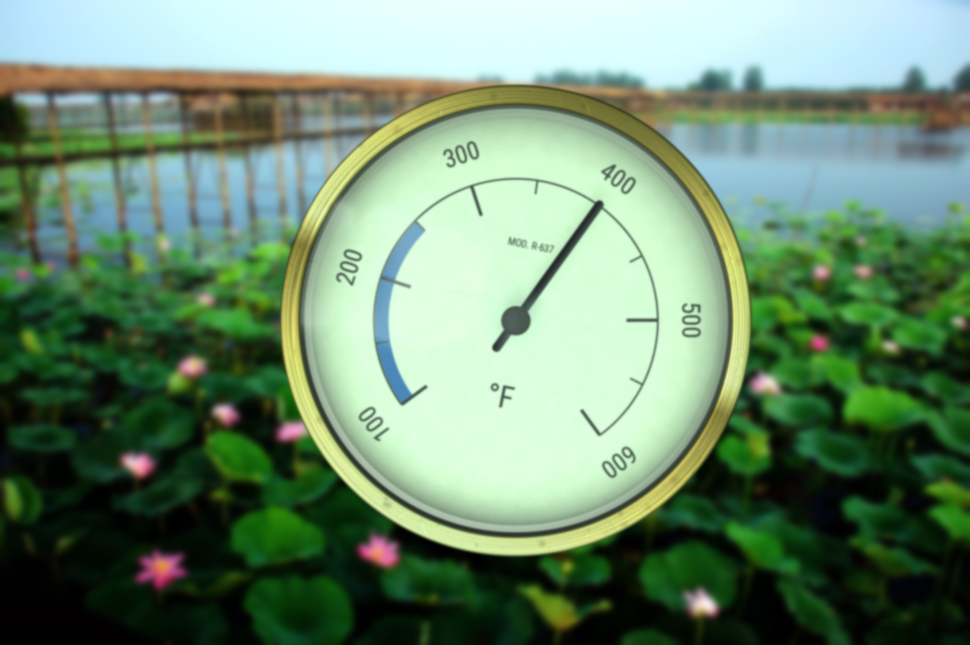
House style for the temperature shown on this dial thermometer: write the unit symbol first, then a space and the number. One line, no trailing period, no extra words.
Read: °F 400
